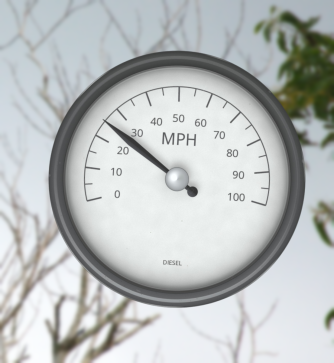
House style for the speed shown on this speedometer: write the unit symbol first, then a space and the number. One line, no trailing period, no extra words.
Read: mph 25
